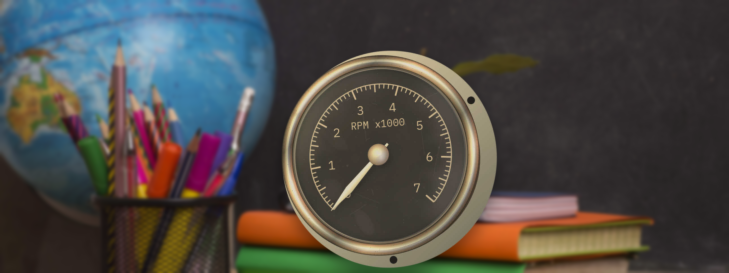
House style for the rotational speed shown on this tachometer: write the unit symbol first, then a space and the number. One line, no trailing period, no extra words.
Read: rpm 0
